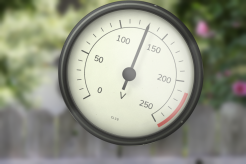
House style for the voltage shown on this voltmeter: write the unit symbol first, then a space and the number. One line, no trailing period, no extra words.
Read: V 130
